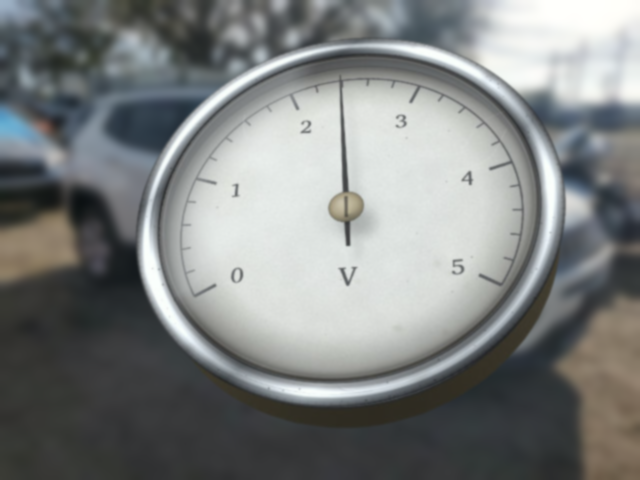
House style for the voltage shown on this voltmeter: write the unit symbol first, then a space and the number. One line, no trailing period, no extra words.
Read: V 2.4
